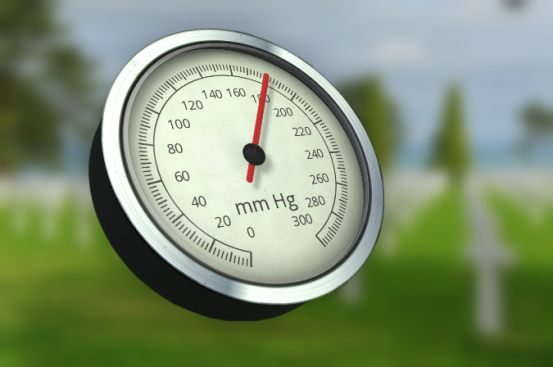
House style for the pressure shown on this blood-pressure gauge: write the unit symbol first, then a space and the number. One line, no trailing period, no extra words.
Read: mmHg 180
